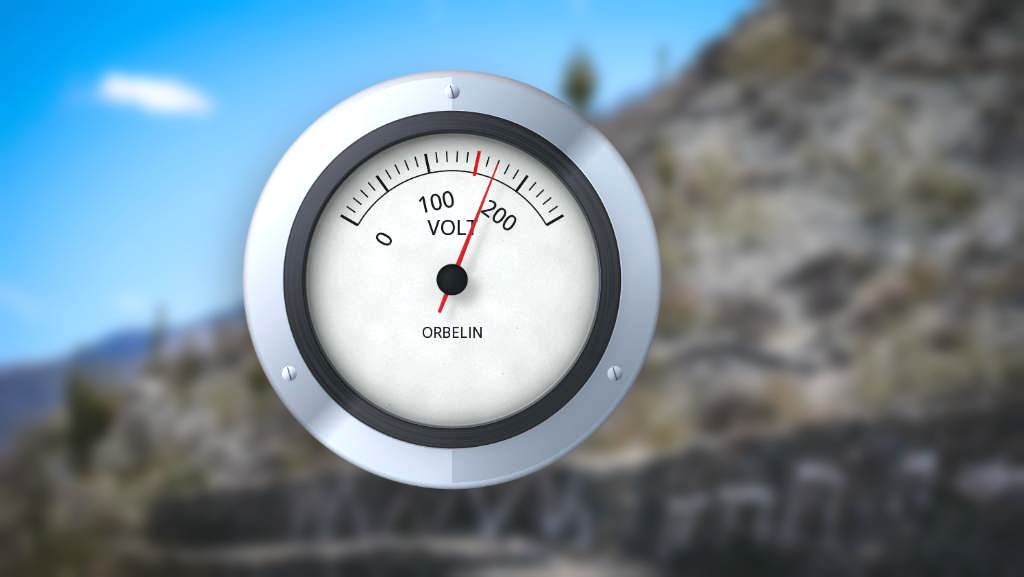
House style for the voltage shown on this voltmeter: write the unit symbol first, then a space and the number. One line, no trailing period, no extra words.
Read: V 170
